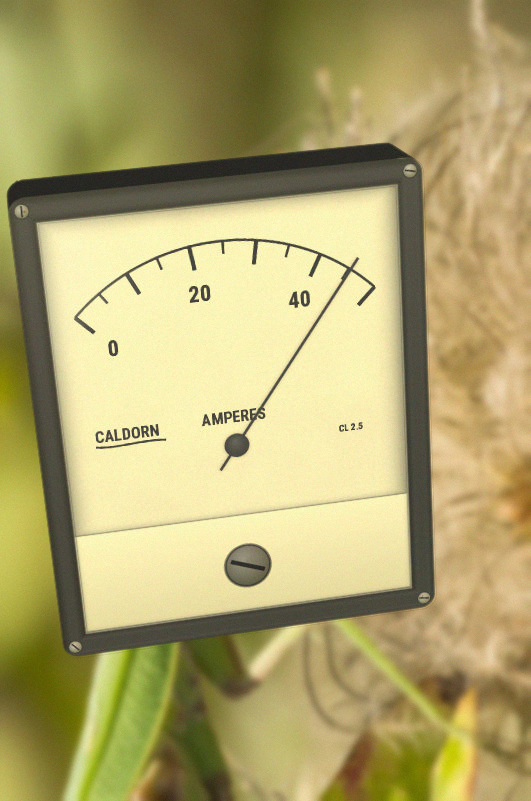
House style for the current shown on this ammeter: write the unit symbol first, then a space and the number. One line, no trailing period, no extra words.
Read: A 45
